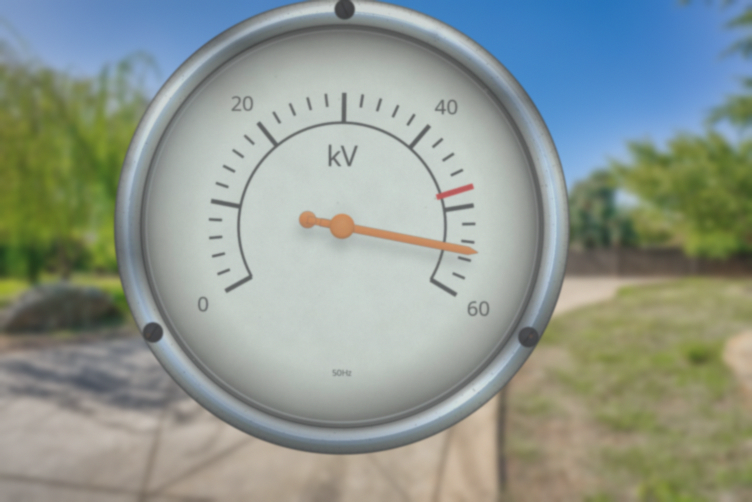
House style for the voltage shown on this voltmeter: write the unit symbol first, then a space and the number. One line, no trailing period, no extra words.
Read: kV 55
